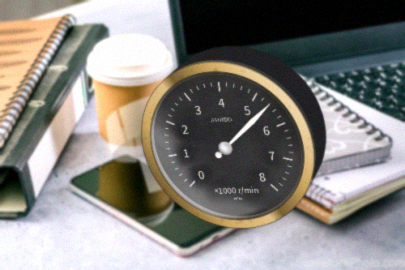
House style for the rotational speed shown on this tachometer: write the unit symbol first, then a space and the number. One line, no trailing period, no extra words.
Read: rpm 5400
